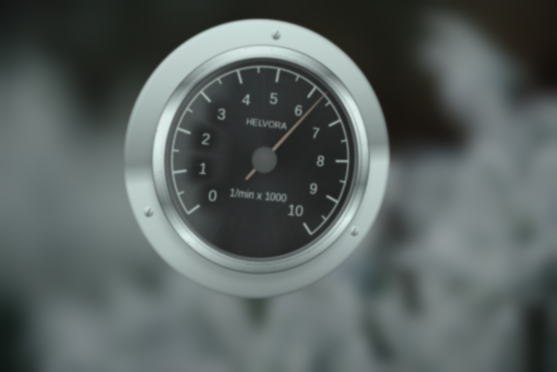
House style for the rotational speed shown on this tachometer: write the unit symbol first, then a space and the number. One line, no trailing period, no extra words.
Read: rpm 6250
